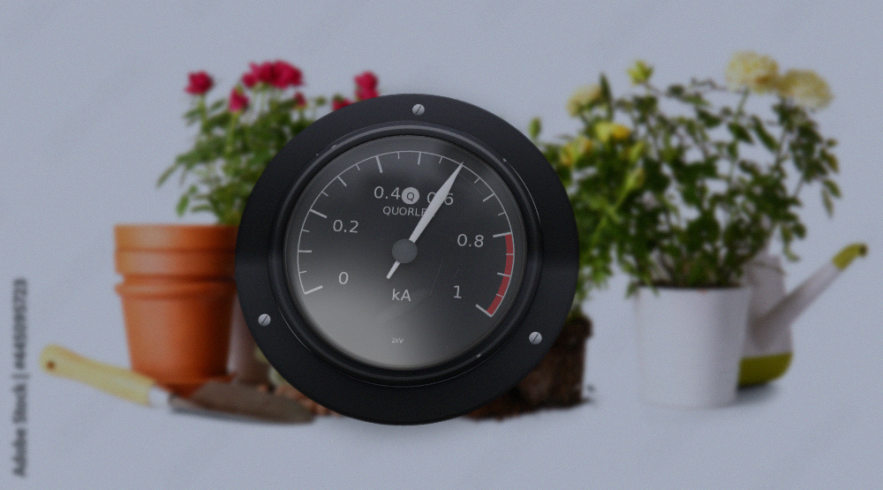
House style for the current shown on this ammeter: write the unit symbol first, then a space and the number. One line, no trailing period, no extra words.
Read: kA 0.6
